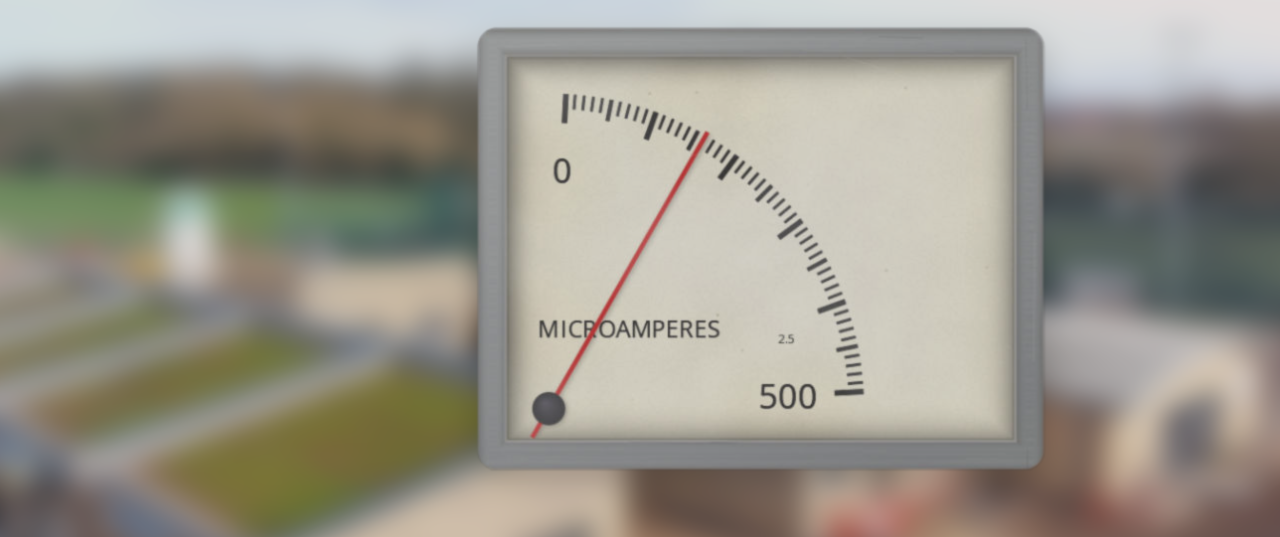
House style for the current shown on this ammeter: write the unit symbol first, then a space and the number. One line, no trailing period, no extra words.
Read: µA 160
